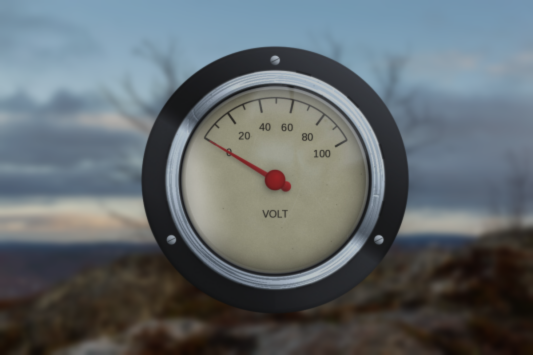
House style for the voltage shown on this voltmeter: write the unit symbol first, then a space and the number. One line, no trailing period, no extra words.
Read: V 0
